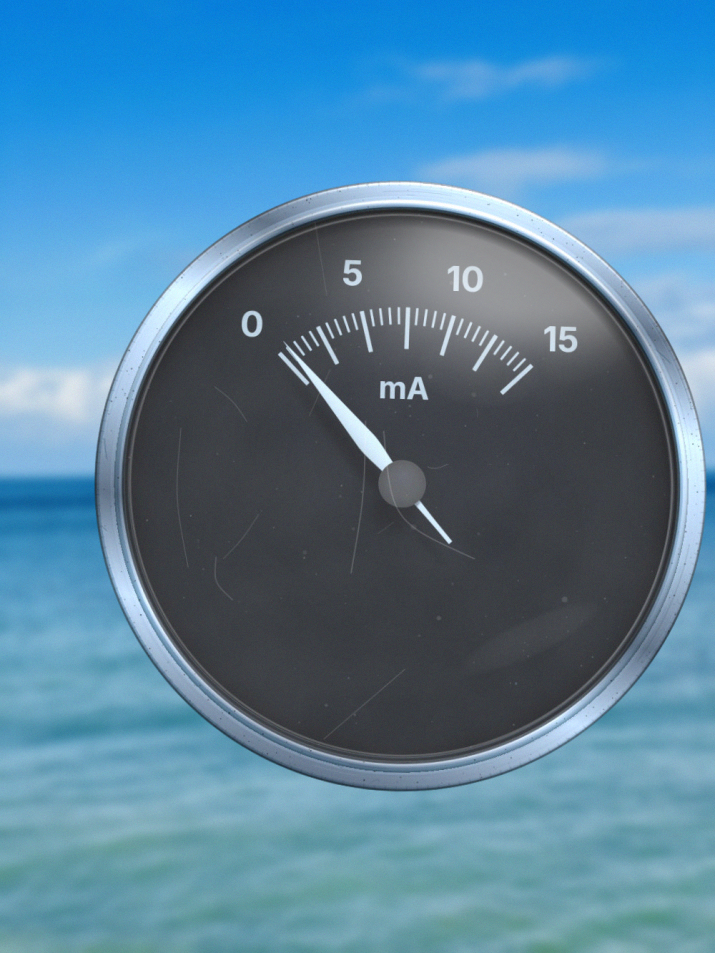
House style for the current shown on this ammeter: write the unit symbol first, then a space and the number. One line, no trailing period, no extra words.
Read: mA 0.5
